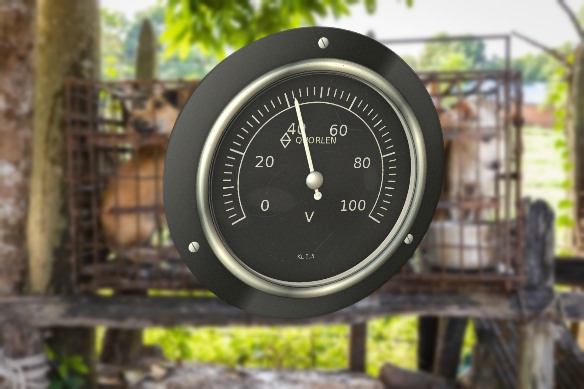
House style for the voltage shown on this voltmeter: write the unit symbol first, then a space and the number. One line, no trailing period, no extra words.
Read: V 42
